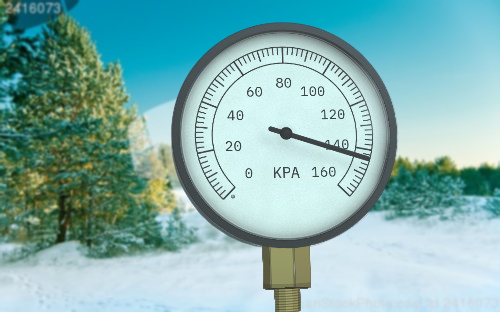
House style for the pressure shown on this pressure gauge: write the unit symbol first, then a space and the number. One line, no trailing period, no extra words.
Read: kPa 144
